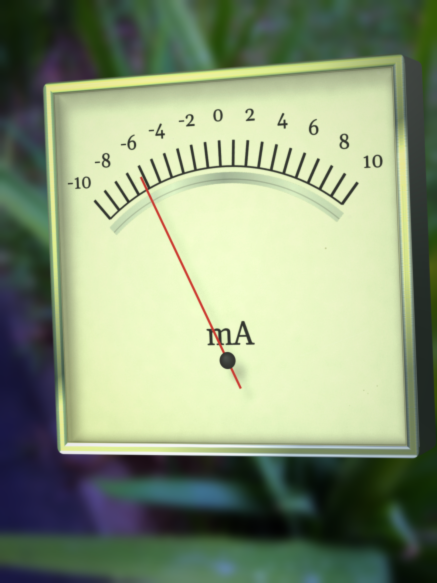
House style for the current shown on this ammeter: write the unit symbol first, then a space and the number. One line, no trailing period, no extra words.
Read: mA -6
